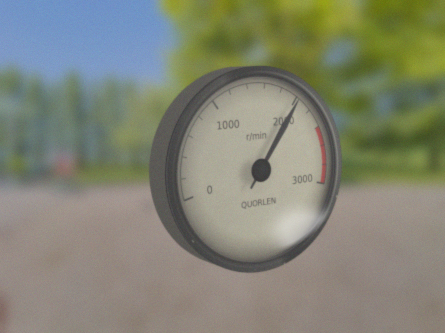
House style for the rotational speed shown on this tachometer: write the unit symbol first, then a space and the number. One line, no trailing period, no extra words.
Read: rpm 2000
